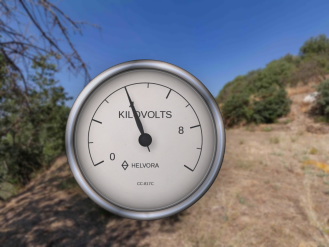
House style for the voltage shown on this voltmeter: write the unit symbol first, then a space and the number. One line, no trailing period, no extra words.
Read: kV 4
